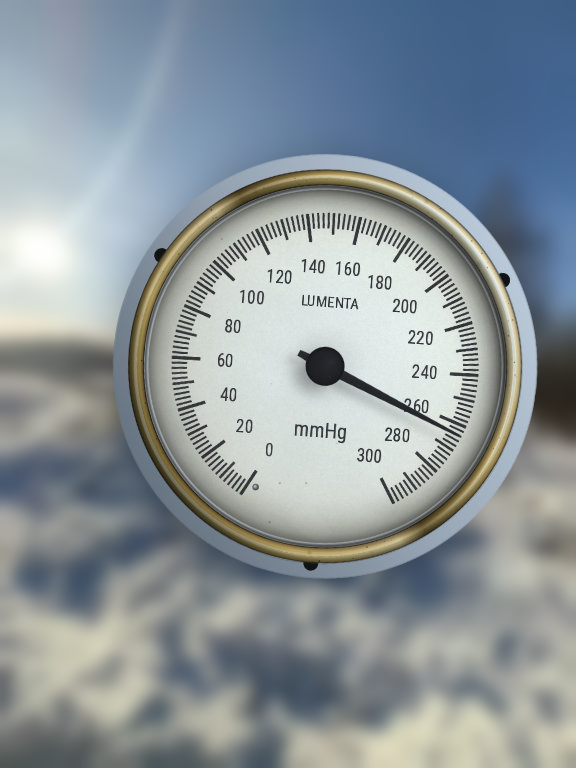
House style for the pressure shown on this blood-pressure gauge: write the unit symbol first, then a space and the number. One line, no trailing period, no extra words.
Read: mmHg 264
